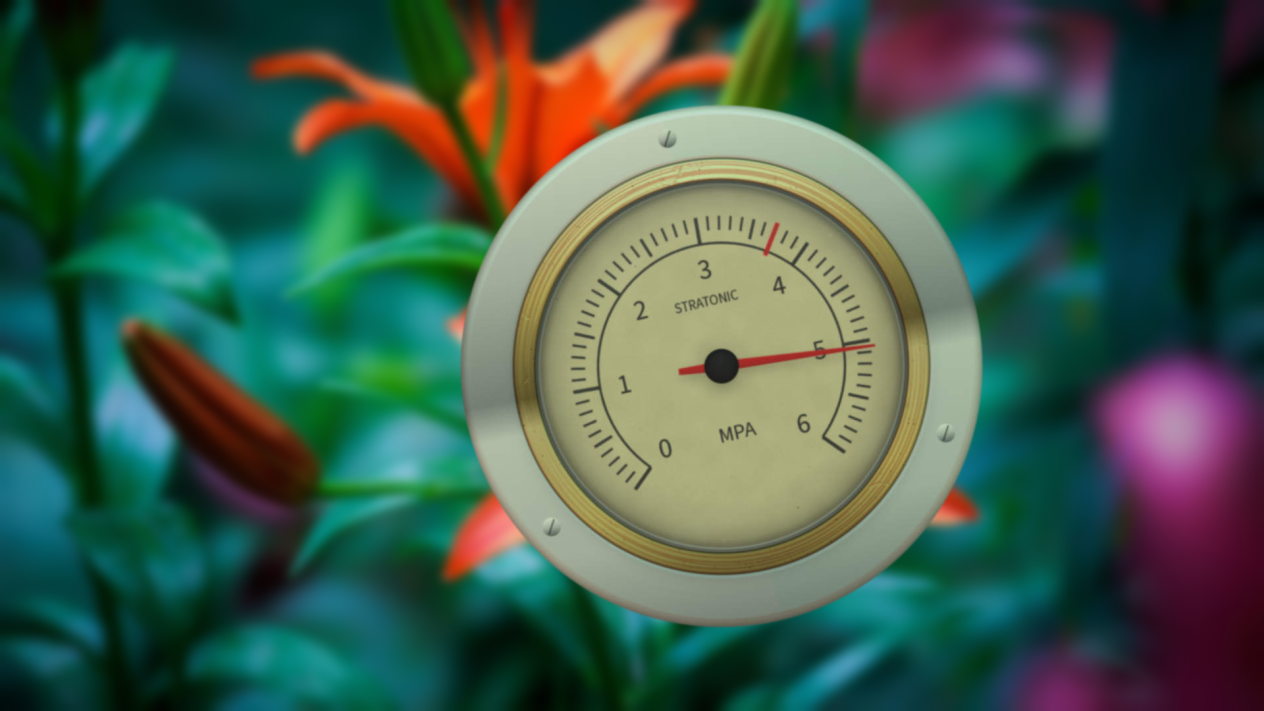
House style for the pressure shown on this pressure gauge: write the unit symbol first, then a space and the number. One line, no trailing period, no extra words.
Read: MPa 5.05
